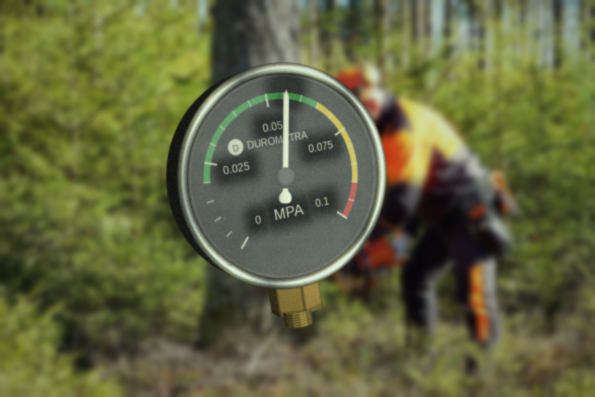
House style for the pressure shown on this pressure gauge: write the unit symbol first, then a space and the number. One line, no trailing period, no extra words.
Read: MPa 0.055
